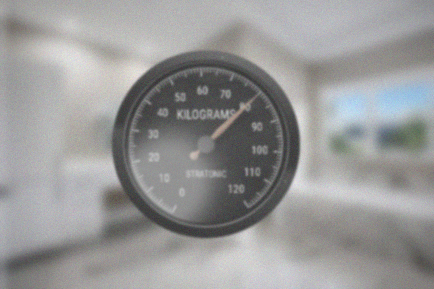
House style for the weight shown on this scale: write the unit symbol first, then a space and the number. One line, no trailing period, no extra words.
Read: kg 80
